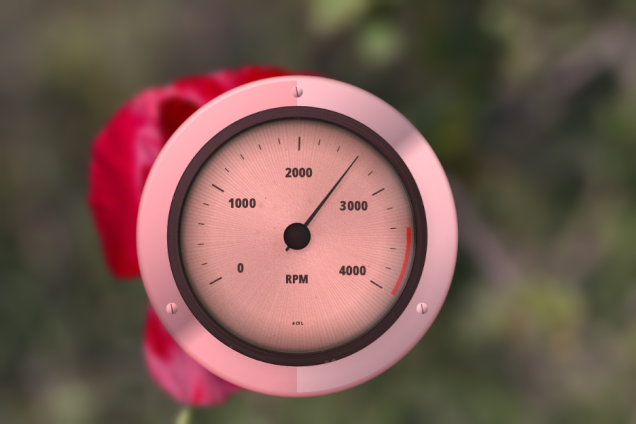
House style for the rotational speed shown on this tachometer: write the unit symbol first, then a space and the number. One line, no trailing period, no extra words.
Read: rpm 2600
